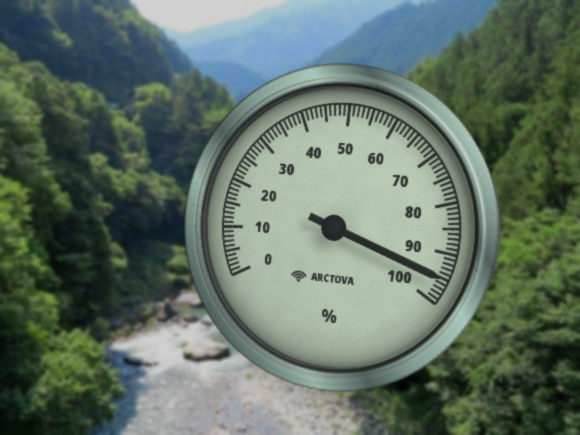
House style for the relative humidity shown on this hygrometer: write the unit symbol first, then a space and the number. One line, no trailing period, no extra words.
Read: % 95
